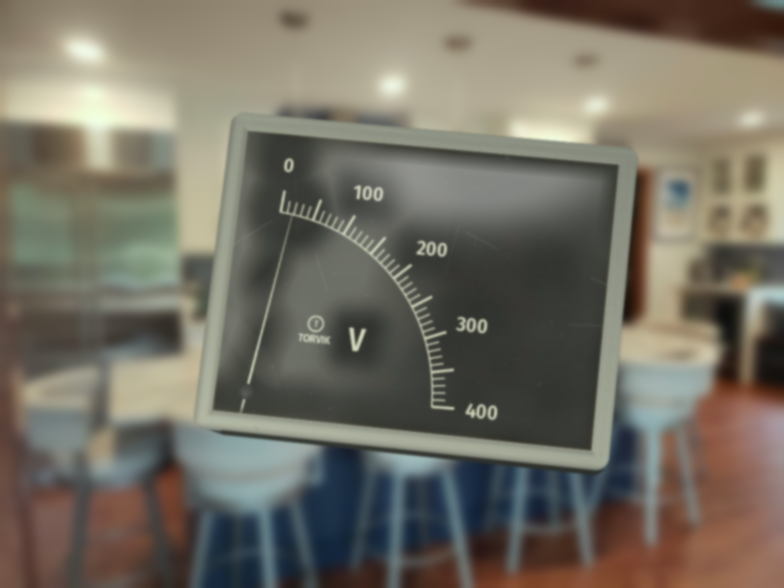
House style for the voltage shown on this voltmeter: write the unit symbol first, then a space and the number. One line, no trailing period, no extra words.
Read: V 20
